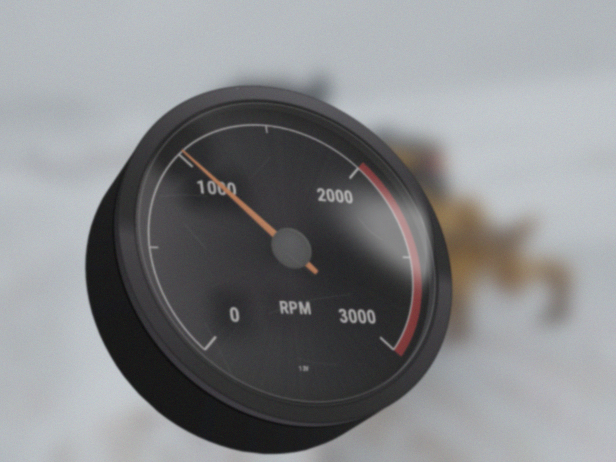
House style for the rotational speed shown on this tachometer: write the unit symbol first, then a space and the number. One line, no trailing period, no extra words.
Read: rpm 1000
